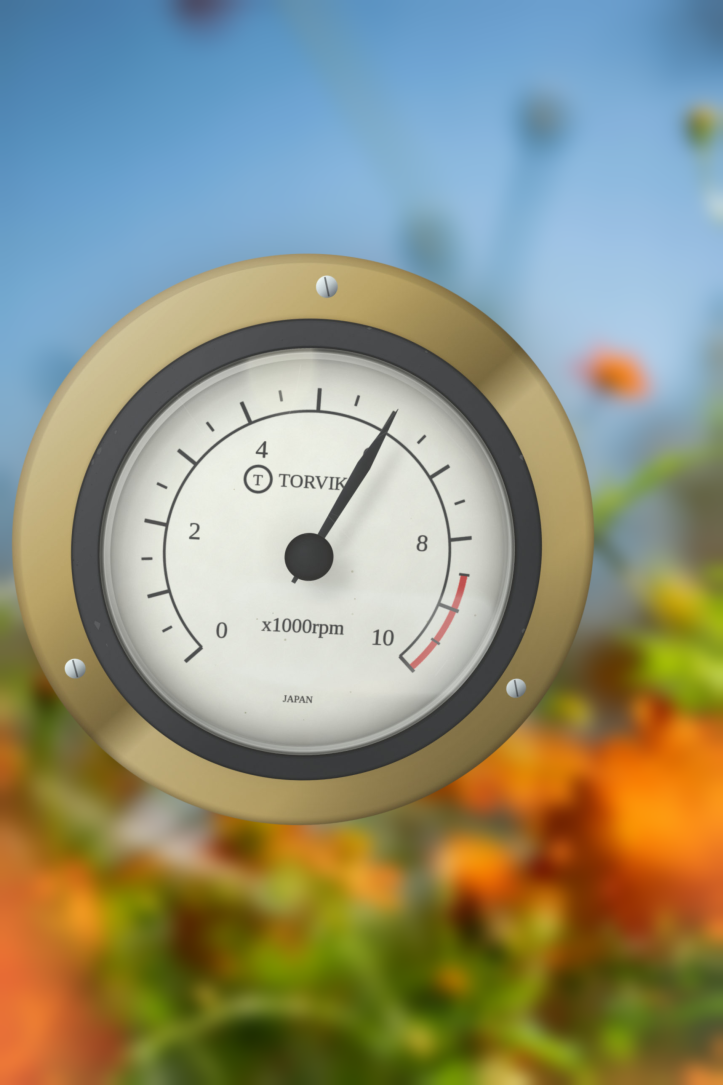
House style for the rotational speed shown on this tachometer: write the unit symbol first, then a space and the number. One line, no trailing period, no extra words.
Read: rpm 6000
